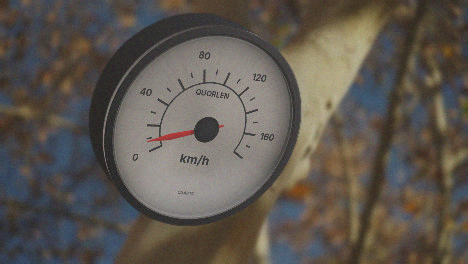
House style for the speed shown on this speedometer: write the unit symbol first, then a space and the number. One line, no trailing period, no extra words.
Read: km/h 10
